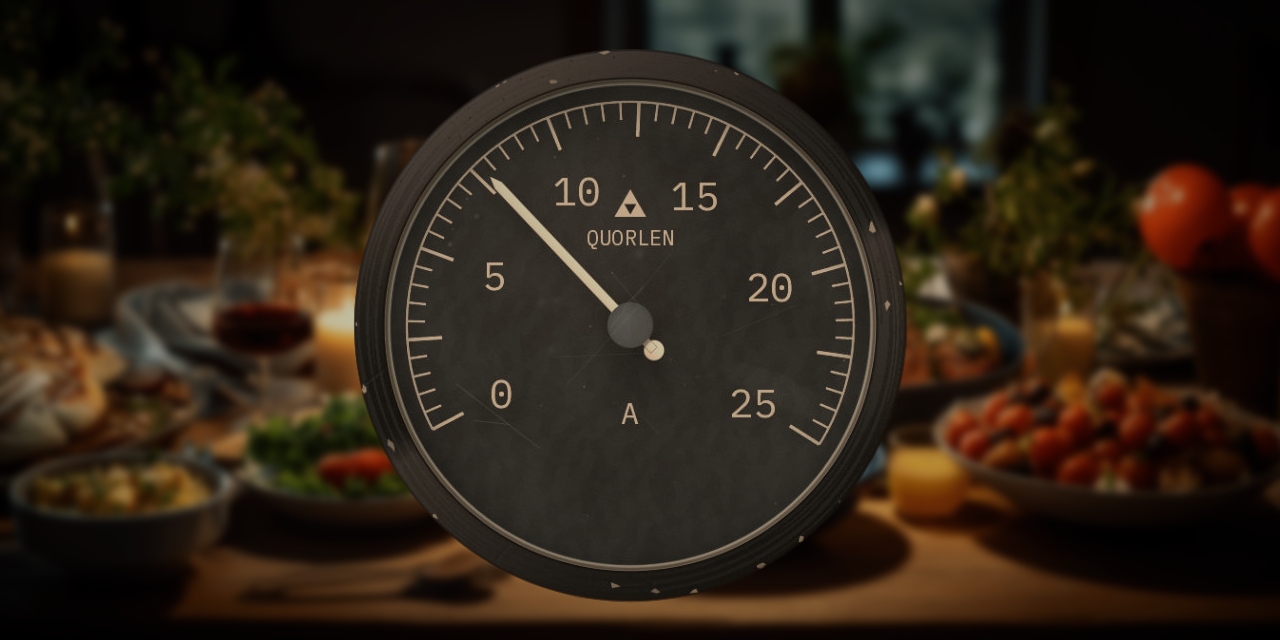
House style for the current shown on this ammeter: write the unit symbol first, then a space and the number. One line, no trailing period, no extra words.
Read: A 7.75
